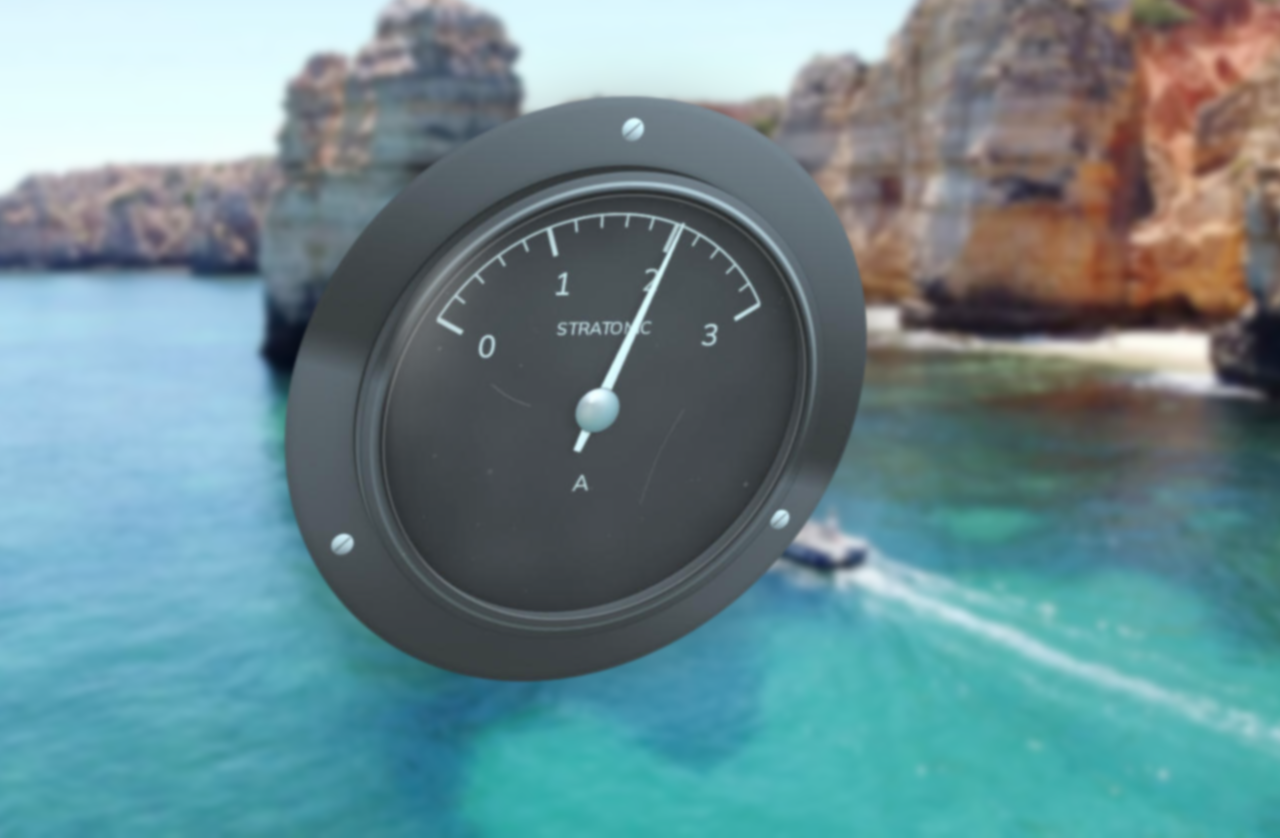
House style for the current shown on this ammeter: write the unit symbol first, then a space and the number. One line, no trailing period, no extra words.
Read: A 2
